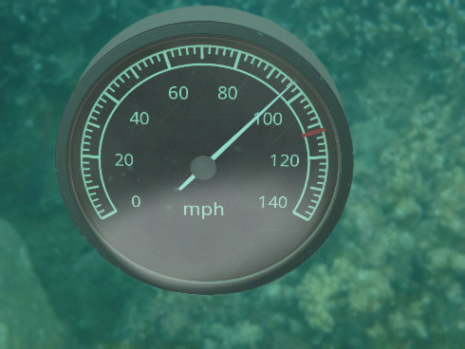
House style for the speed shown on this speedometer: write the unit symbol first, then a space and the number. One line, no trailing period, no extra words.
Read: mph 96
